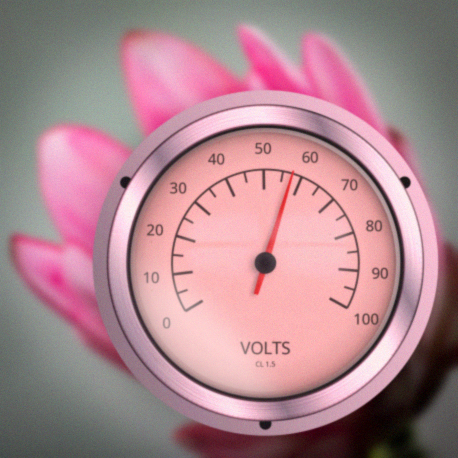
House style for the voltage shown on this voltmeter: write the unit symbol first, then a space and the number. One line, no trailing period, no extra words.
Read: V 57.5
